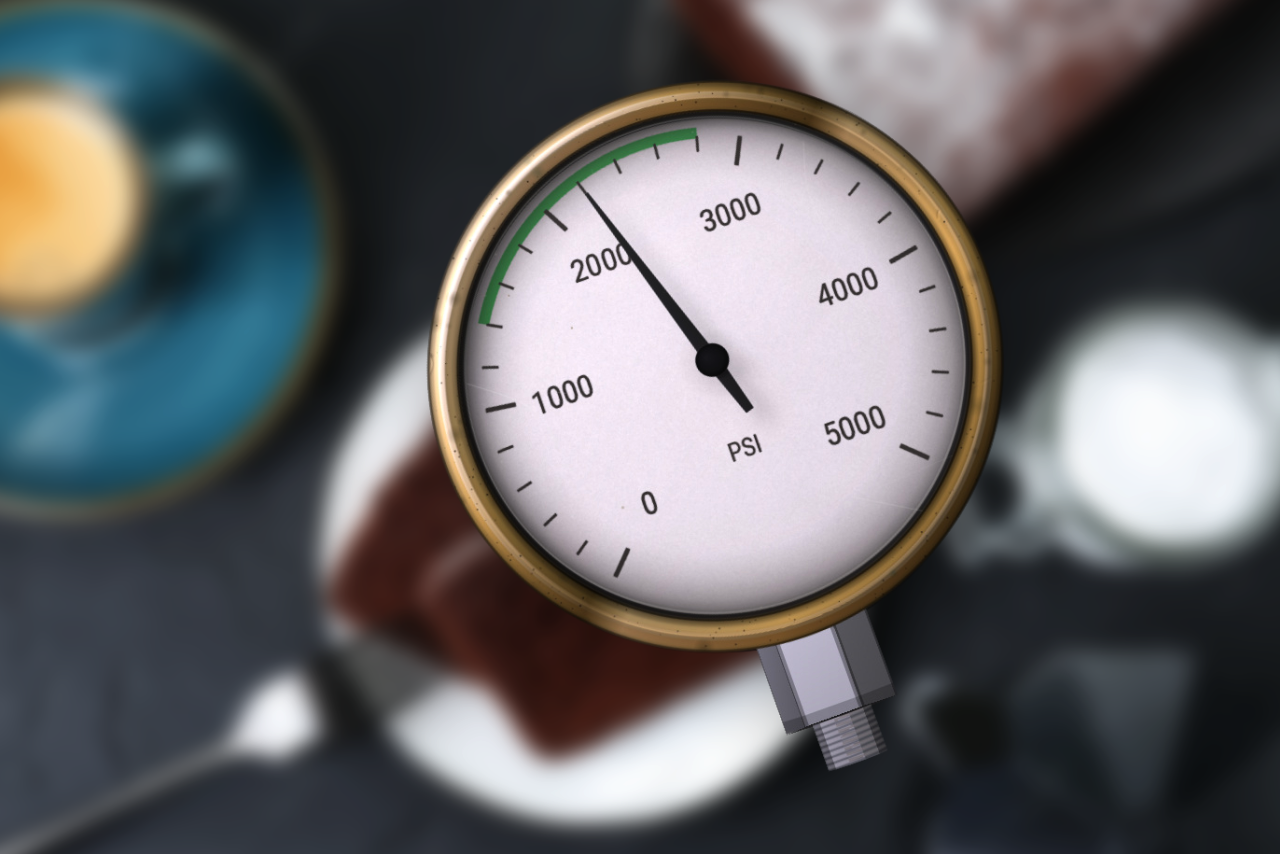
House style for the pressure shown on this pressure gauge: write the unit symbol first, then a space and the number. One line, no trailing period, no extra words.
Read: psi 2200
